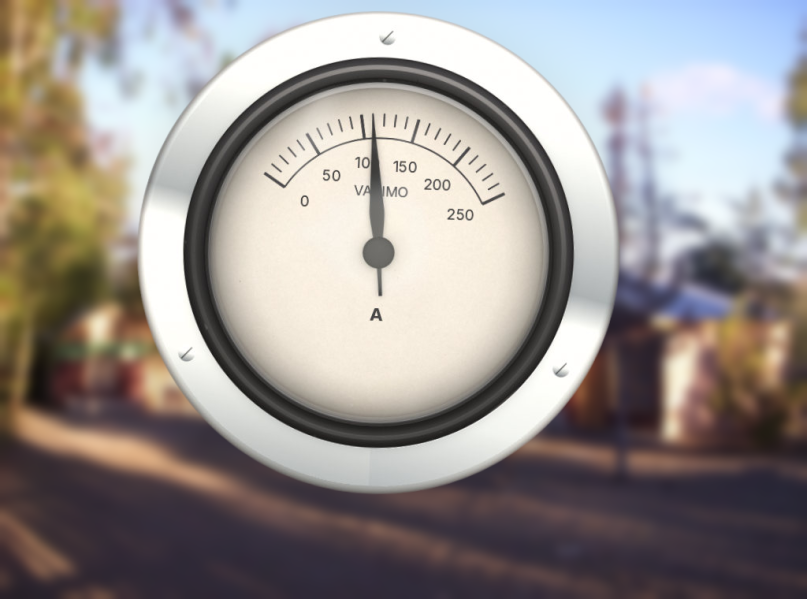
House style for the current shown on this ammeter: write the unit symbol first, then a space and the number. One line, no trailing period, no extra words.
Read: A 110
